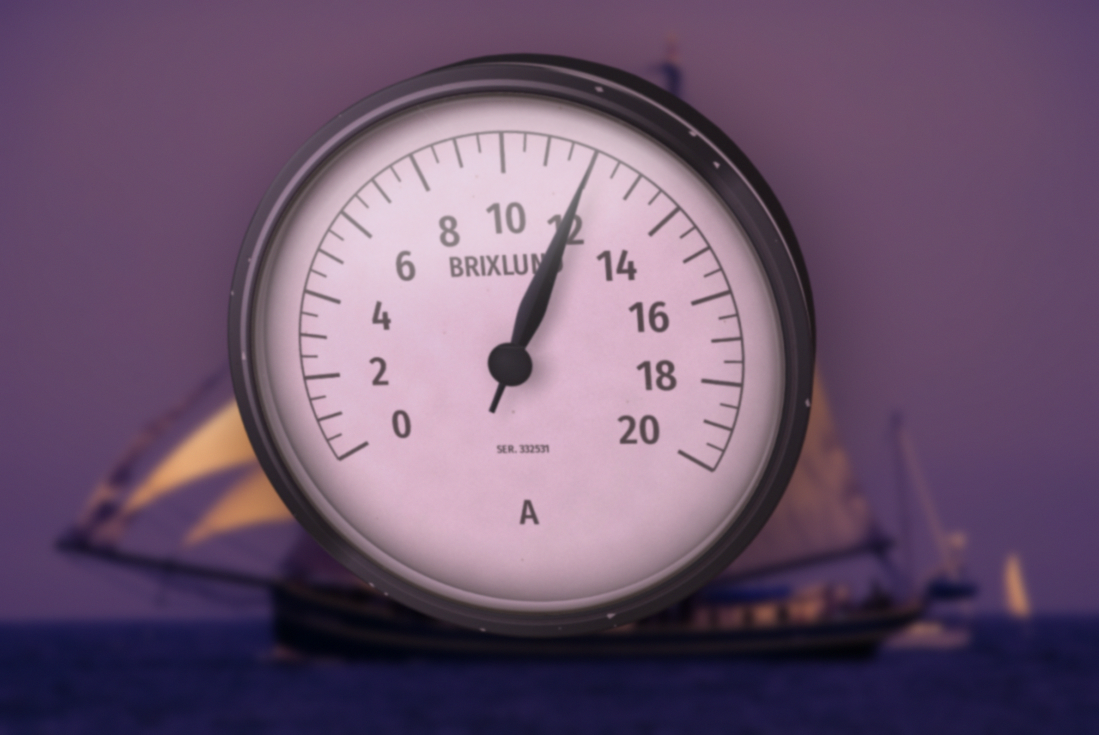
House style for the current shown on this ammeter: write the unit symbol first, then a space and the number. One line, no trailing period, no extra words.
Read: A 12
